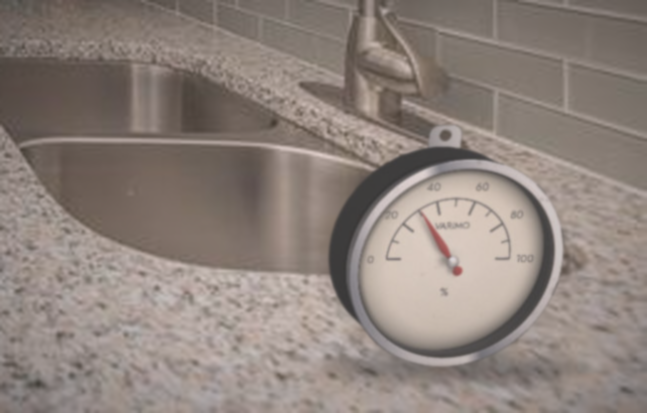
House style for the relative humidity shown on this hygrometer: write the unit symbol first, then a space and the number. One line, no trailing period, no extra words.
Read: % 30
